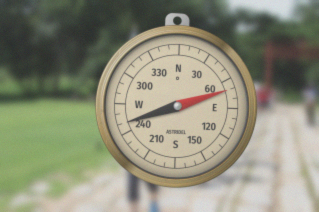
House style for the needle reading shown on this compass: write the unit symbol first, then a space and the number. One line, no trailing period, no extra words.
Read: ° 70
